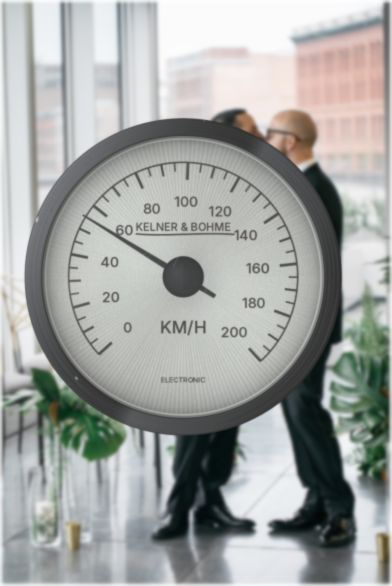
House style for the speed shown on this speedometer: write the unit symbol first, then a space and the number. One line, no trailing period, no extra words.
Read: km/h 55
